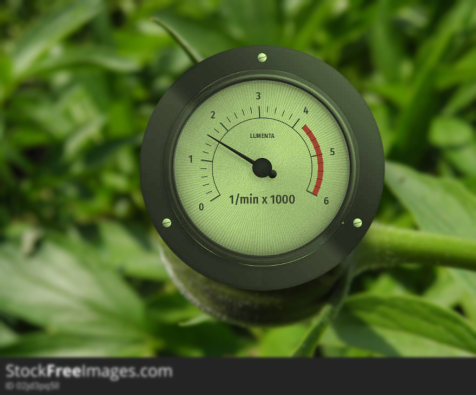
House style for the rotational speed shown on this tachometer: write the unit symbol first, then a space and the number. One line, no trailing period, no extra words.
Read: rpm 1600
